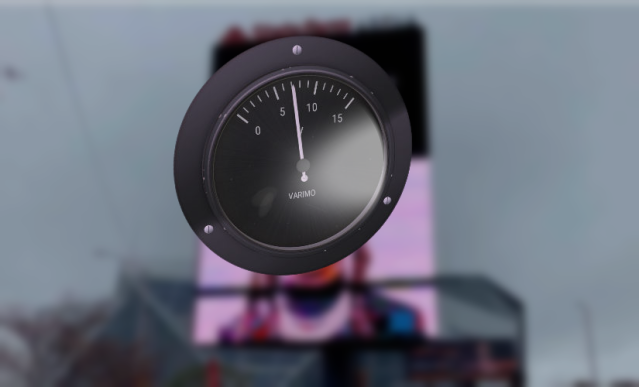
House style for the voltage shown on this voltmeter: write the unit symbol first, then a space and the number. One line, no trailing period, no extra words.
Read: V 7
